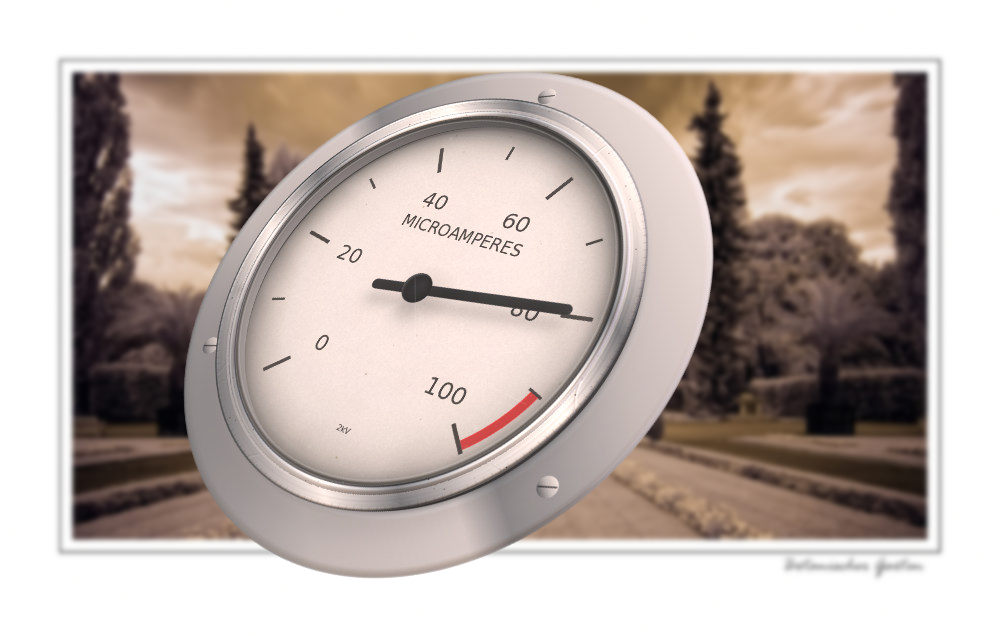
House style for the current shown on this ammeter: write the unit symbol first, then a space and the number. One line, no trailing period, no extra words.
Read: µA 80
